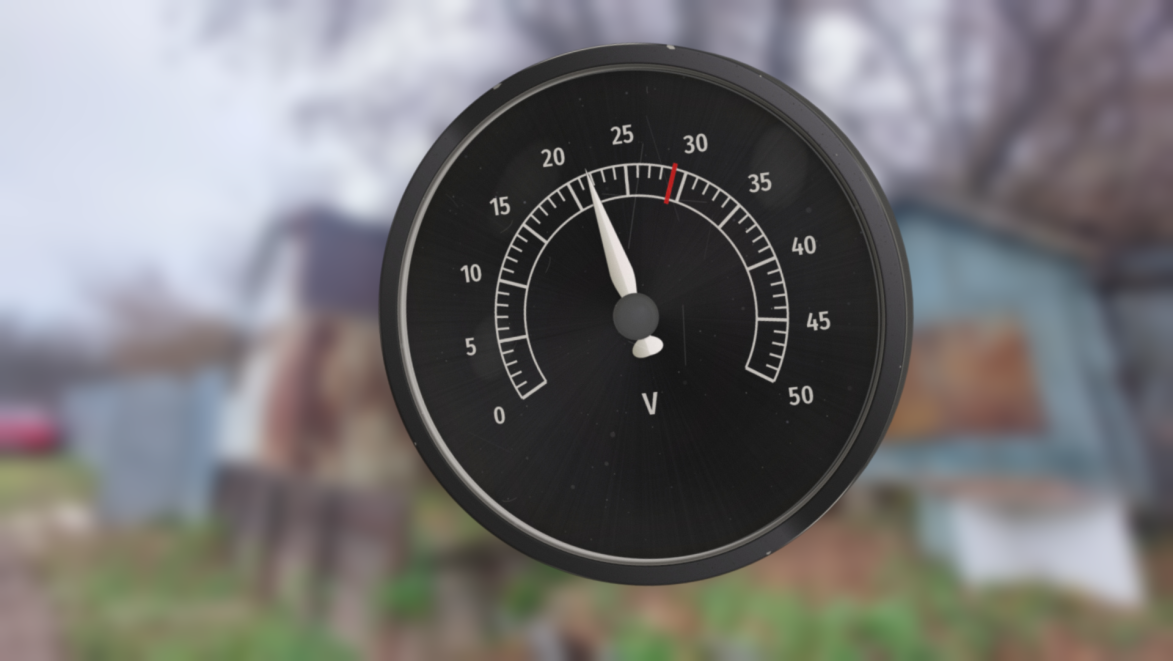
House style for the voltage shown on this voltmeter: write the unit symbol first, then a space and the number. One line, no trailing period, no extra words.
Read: V 22
